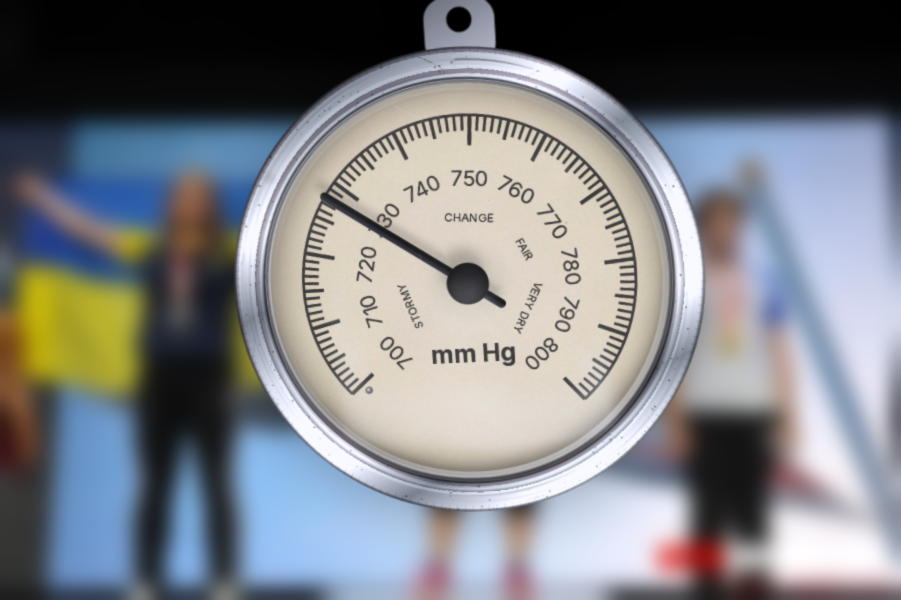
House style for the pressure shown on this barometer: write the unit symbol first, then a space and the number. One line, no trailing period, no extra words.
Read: mmHg 728
